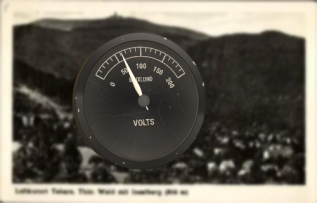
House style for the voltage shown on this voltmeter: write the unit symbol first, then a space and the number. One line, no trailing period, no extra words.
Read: V 60
